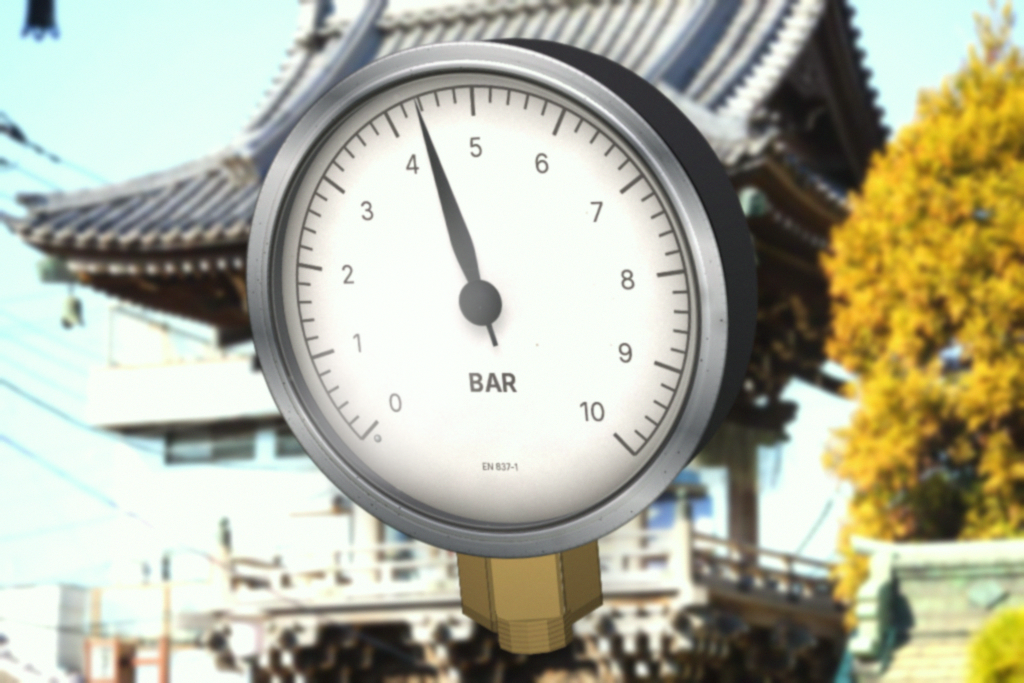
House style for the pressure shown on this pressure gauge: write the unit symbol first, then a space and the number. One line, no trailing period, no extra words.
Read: bar 4.4
